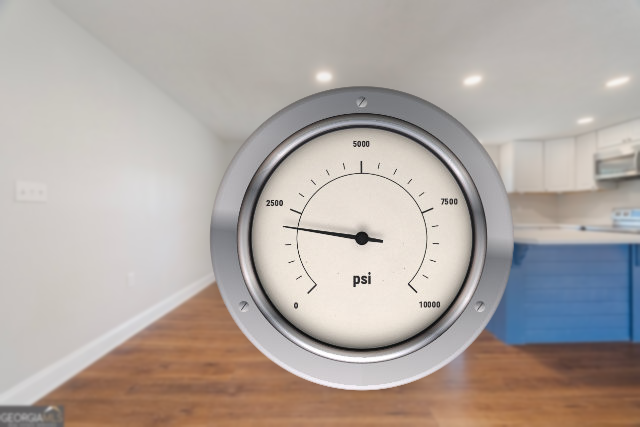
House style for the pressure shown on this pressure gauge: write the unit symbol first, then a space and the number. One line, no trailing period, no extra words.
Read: psi 2000
